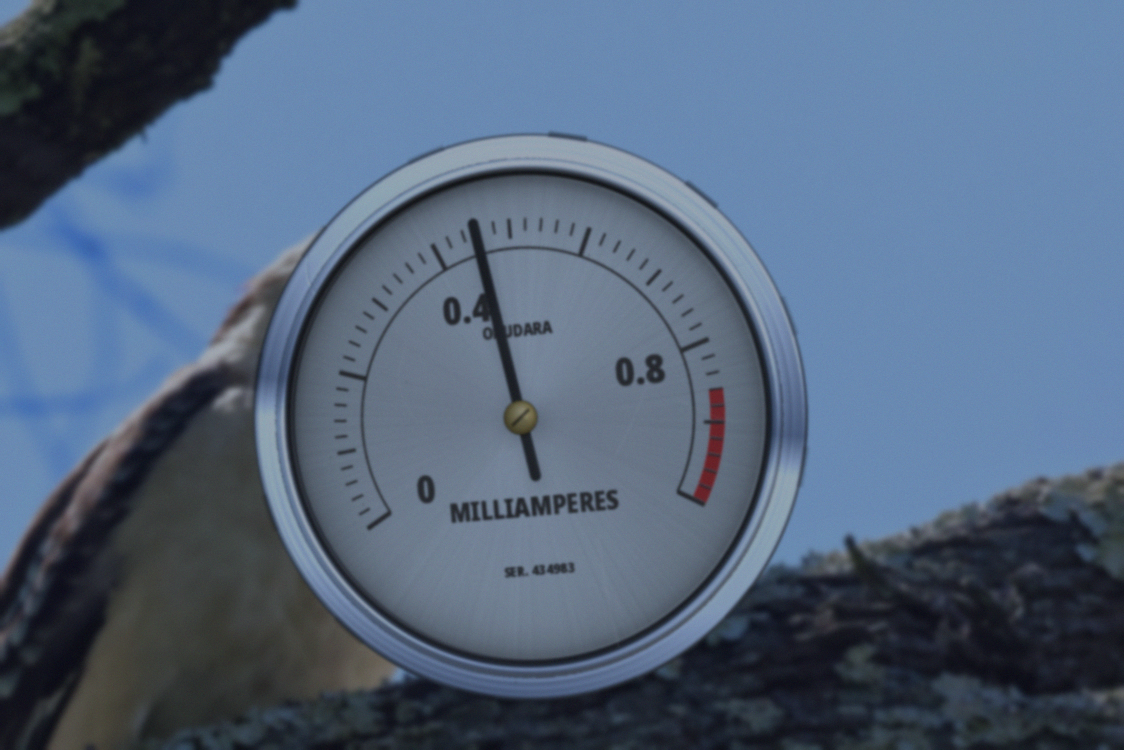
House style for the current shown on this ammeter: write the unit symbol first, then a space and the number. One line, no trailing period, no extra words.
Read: mA 0.46
